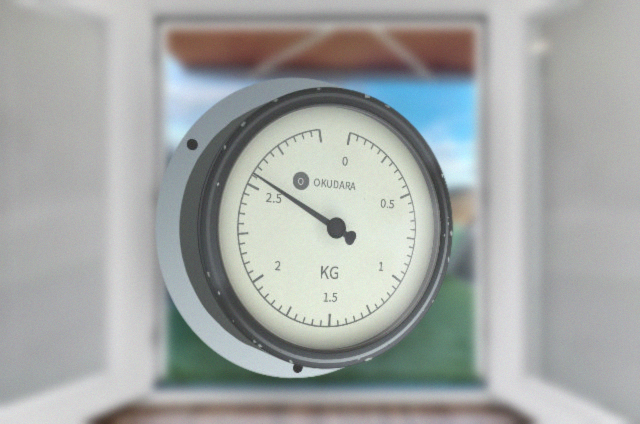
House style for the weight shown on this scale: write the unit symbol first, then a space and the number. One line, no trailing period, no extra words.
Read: kg 2.55
